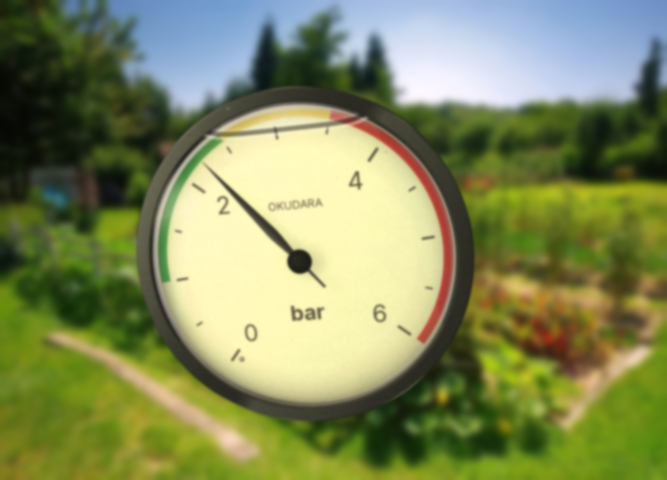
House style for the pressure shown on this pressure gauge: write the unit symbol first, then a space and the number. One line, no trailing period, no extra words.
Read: bar 2.25
